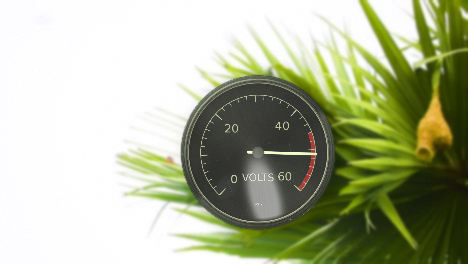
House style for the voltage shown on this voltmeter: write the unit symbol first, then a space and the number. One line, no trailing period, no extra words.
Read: V 51
